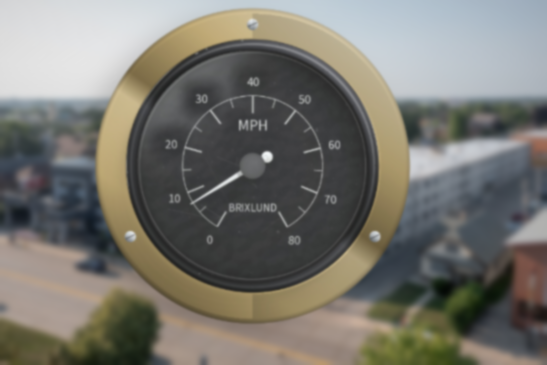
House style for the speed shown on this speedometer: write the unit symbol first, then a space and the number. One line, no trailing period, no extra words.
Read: mph 7.5
